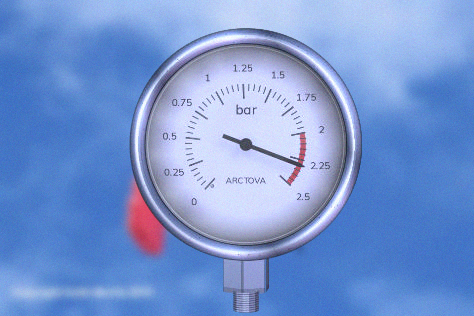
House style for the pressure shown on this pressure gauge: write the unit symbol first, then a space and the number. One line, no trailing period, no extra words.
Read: bar 2.3
